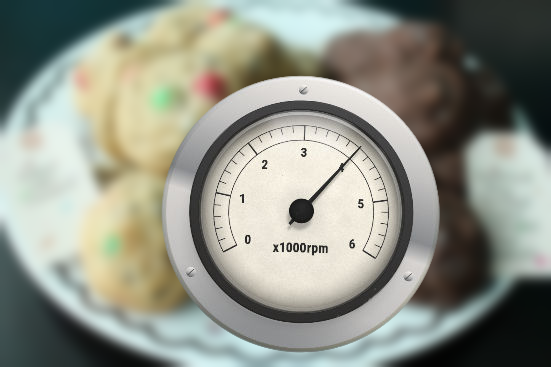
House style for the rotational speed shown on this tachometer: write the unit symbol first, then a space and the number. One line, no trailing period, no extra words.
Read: rpm 4000
